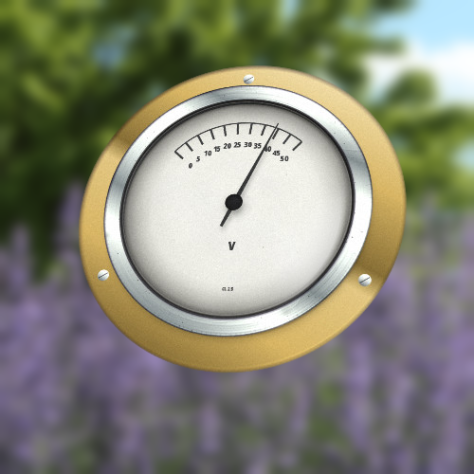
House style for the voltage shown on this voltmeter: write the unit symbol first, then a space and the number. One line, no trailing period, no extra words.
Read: V 40
